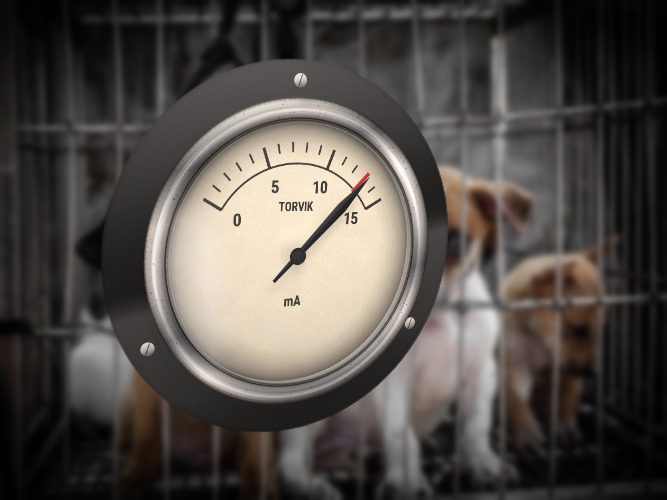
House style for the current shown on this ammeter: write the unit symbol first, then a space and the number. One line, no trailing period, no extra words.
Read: mA 13
